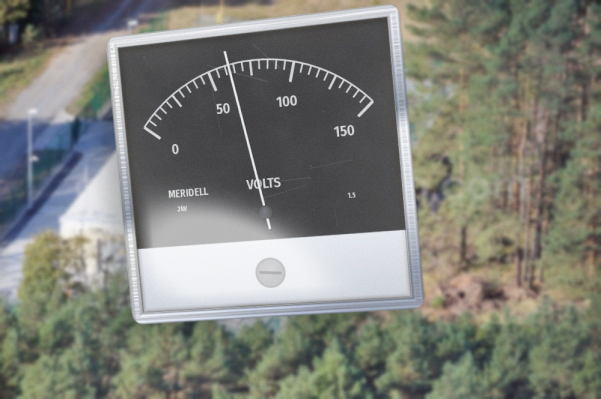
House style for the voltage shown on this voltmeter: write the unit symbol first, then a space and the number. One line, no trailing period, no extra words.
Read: V 62.5
